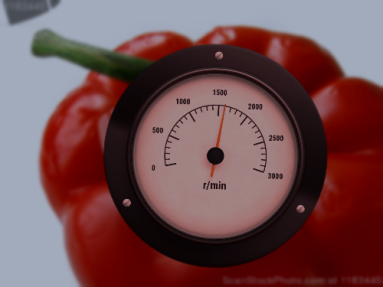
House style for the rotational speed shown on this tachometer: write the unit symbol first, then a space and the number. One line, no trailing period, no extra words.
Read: rpm 1600
